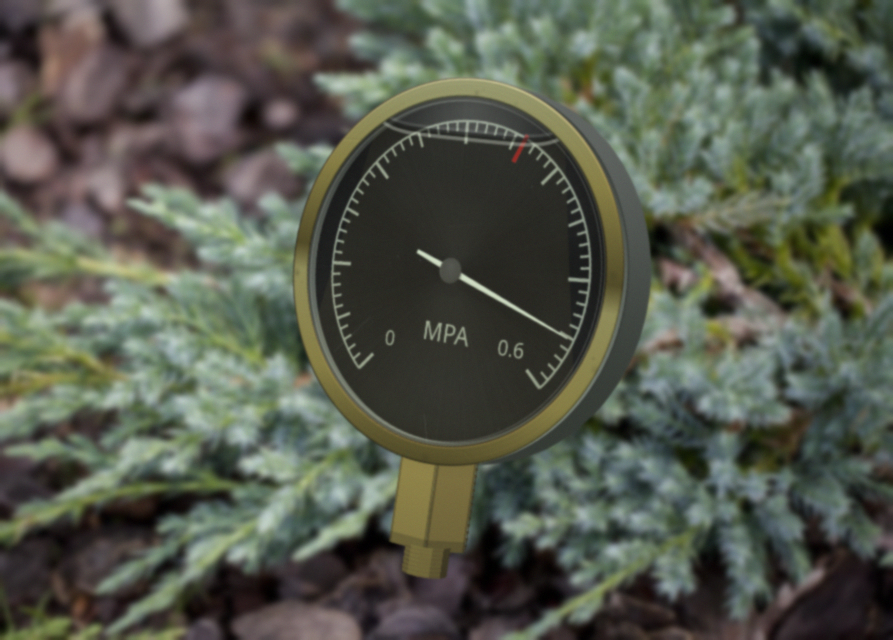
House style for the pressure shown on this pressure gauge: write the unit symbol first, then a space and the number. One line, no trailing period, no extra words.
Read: MPa 0.55
